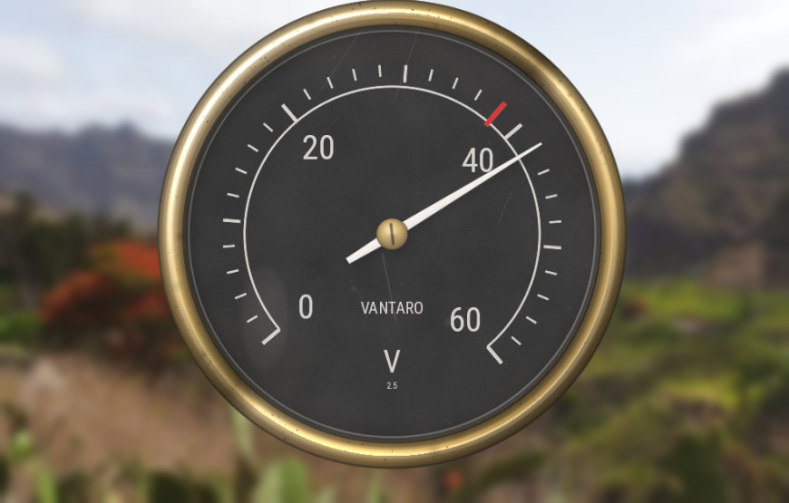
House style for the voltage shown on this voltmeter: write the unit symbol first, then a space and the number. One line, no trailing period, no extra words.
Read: V 42
